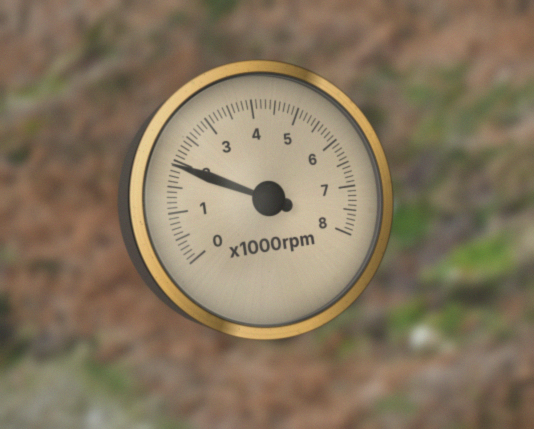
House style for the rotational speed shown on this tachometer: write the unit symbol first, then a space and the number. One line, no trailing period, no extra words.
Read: rpm 1900
